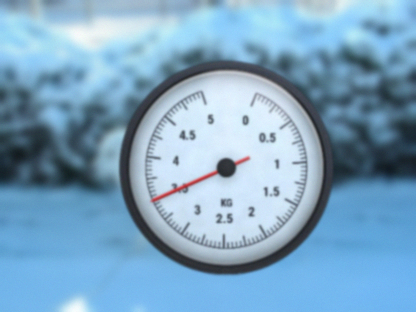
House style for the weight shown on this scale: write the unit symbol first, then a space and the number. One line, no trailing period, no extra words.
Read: kg 3.5
